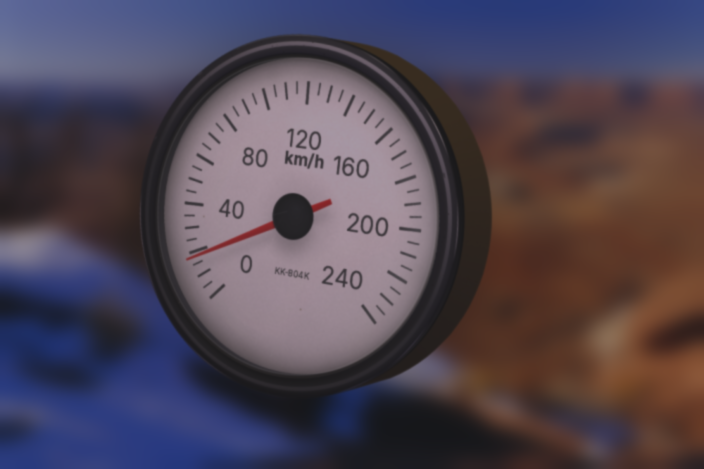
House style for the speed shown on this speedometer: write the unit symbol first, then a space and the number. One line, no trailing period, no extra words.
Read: km/h 17.5
